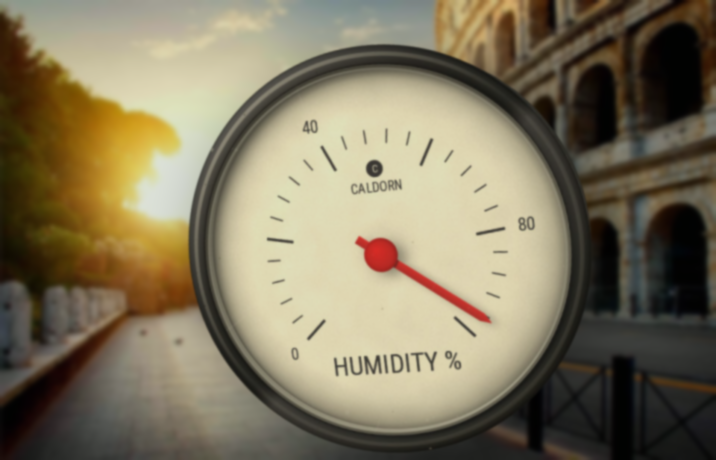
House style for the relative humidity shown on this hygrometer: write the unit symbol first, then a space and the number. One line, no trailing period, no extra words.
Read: % 96
